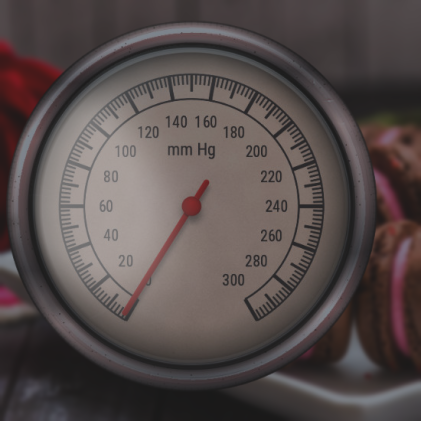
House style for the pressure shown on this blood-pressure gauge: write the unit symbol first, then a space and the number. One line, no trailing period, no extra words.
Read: mmHg 2
